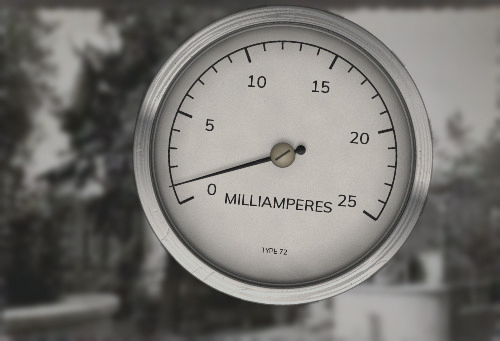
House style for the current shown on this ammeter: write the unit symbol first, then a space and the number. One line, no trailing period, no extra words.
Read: mA 1
